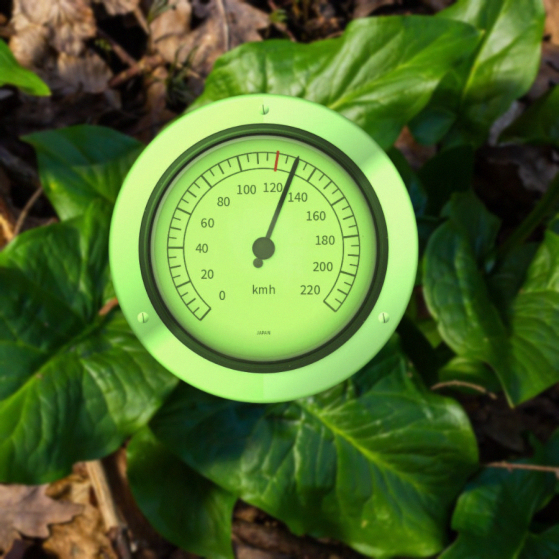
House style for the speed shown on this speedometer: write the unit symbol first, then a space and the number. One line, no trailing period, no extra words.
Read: km/h 130
